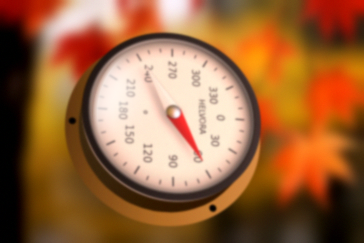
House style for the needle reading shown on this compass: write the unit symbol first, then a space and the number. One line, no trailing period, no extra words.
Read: ° 60
